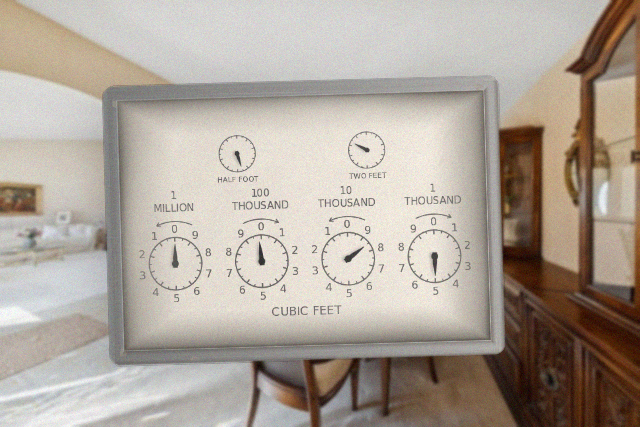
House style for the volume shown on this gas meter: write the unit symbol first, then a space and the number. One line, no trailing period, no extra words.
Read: ft³ 998500
